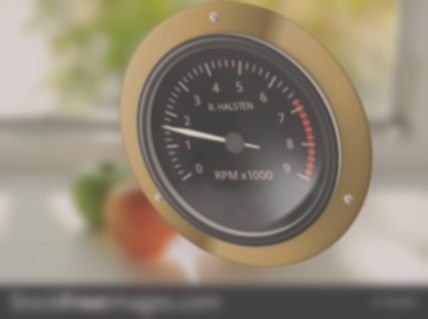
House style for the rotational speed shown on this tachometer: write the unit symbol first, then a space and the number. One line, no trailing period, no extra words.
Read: rpm 1600
